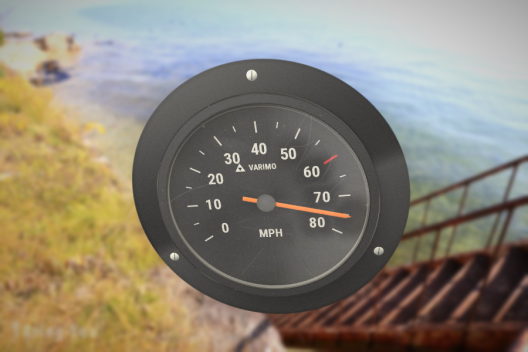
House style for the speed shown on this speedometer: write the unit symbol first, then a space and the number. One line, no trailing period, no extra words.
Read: mph 75
